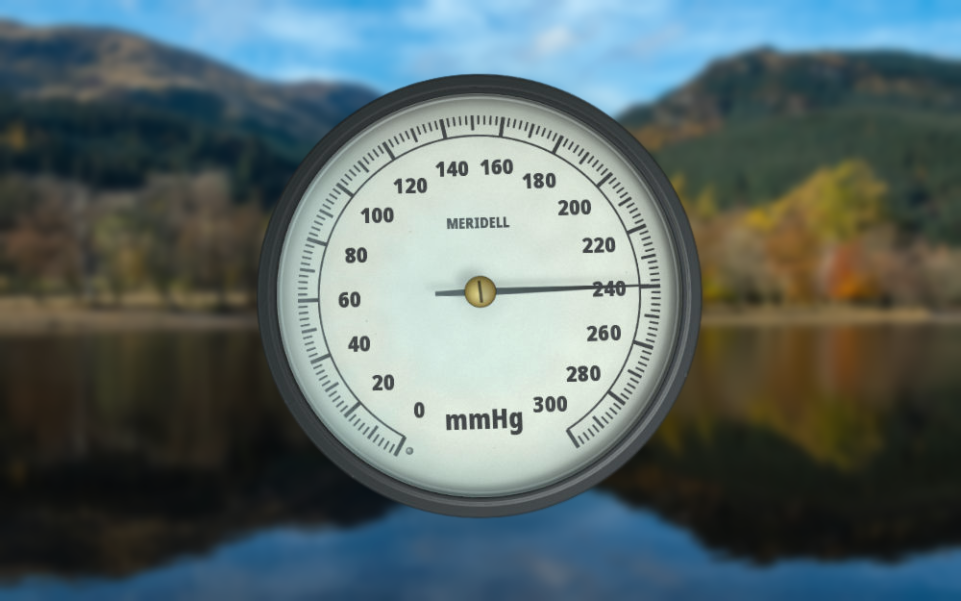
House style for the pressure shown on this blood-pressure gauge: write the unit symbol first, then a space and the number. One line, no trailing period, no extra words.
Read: mmHg 240
